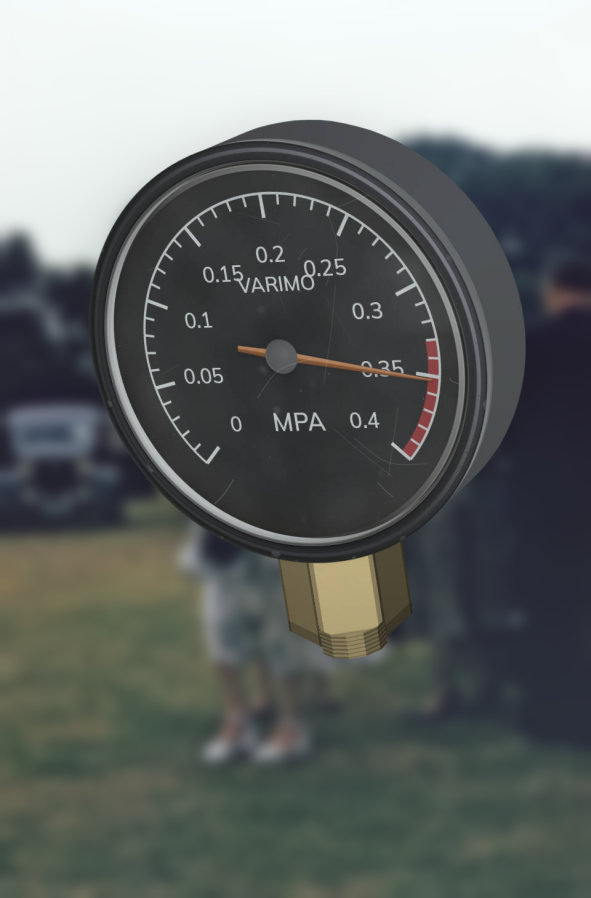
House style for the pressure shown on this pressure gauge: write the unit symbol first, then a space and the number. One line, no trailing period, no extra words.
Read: MPa 0.35
